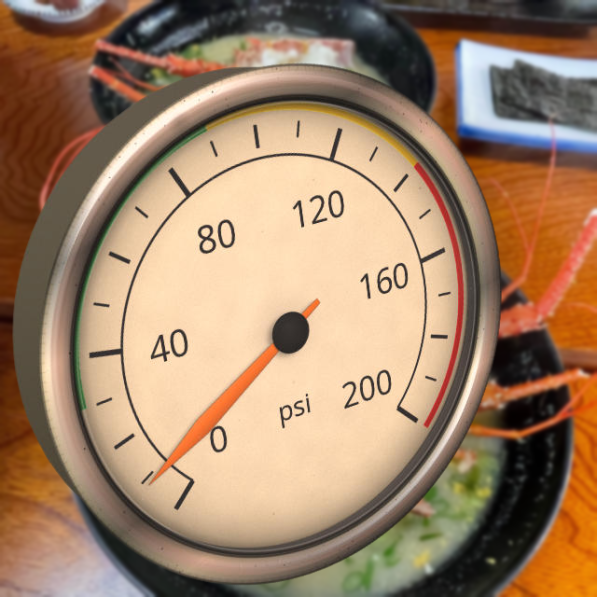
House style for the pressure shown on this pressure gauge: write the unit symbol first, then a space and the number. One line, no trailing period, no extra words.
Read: psi 10
